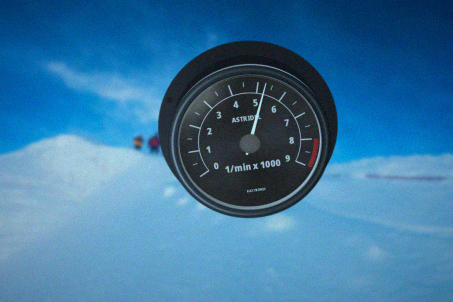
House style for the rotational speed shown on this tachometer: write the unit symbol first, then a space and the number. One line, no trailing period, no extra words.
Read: rpm 5250
